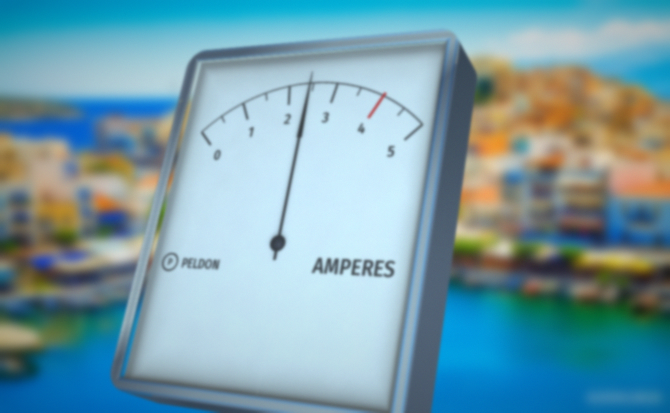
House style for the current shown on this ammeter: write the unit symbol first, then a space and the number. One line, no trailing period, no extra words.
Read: A 2.5
